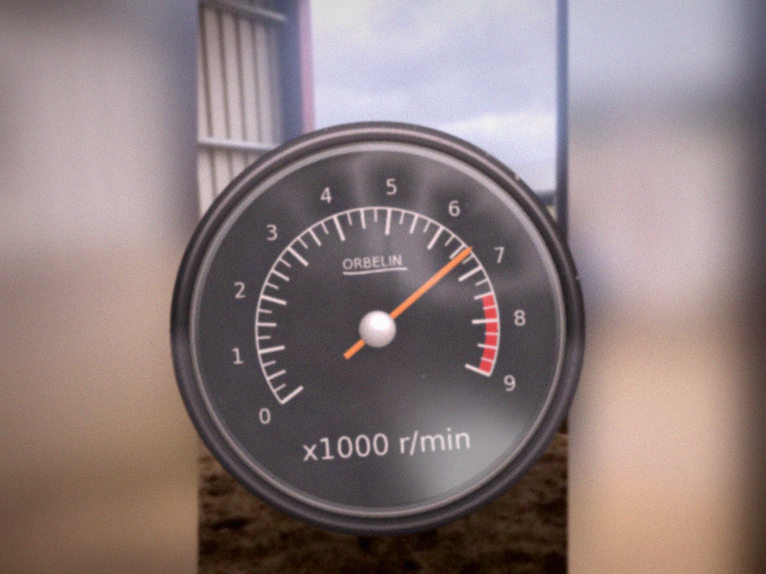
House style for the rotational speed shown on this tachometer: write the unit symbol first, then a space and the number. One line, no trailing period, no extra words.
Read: rpm 6625
